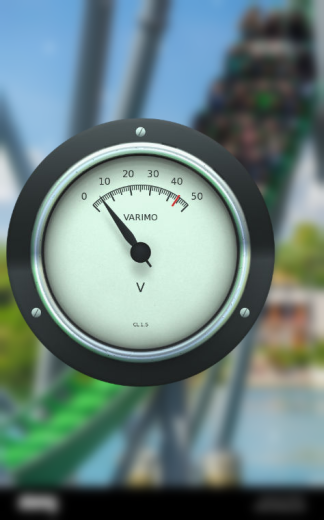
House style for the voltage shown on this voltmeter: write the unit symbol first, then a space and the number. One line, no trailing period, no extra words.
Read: V 5
